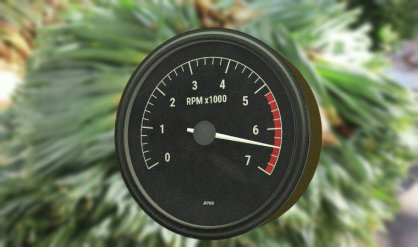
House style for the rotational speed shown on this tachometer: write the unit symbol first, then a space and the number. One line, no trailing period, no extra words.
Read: rpm 6400
